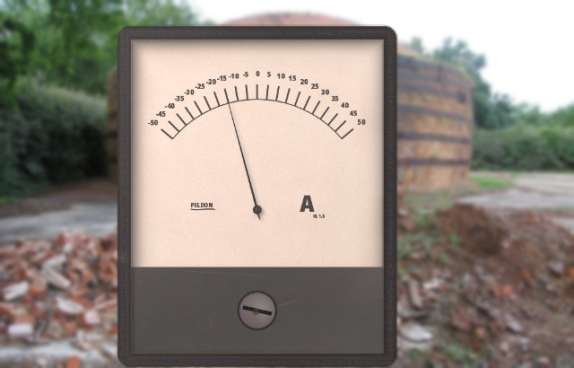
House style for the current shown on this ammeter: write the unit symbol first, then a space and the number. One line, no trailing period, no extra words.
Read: A -15
